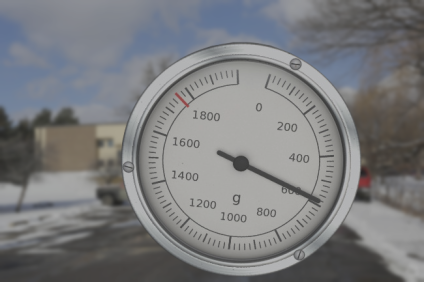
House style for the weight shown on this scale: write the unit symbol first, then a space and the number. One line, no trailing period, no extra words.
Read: g 580
